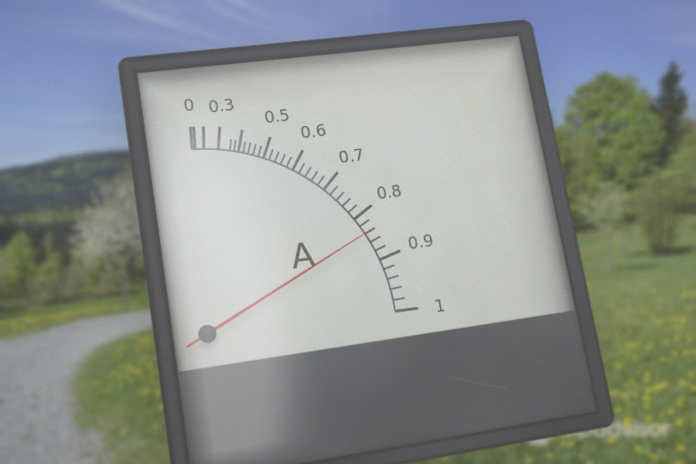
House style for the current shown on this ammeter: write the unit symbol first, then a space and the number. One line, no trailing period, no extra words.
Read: A 0.84
